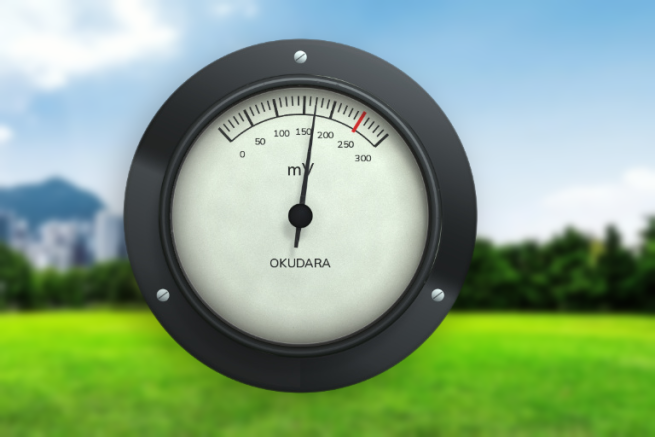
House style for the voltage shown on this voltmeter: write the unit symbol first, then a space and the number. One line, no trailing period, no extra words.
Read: mV 170
